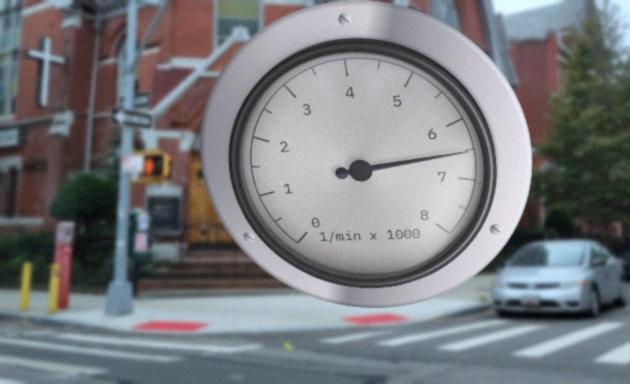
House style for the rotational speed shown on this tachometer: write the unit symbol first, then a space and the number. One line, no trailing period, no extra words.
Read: rpm 6500
